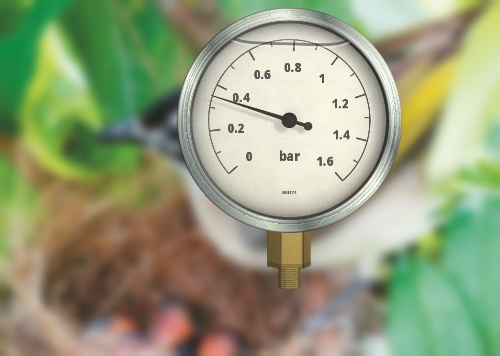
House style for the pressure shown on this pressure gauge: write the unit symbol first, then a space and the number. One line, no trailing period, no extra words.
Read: bar 0.35
